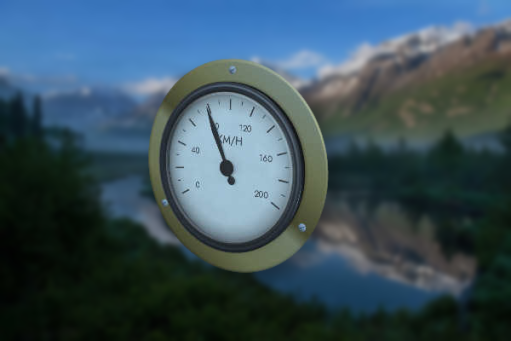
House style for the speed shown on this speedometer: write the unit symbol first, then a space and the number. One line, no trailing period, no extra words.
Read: km/h 80
